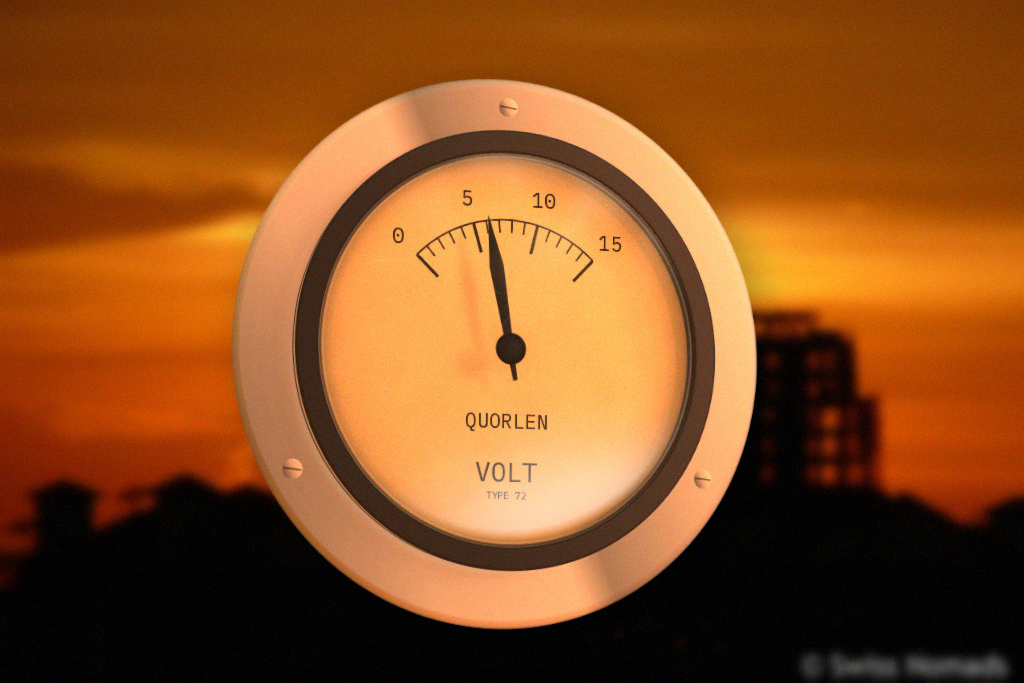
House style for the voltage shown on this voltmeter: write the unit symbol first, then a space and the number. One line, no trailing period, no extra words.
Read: V 6
